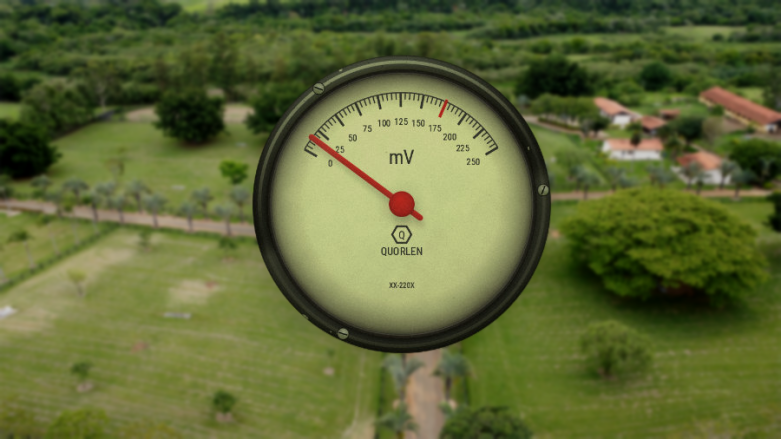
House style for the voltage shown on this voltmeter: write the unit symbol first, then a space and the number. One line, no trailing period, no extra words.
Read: mV 15
